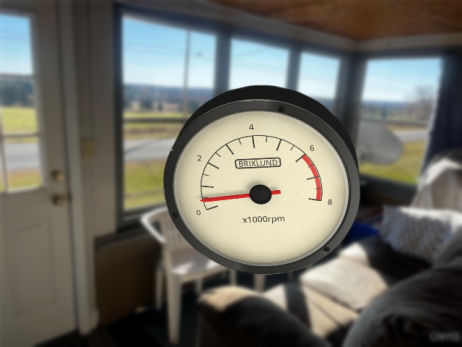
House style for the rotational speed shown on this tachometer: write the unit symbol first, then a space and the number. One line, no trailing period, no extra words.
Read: rpm 500
